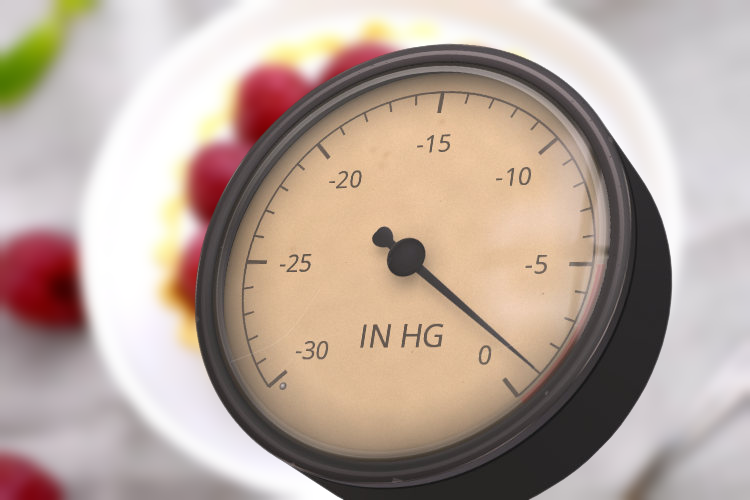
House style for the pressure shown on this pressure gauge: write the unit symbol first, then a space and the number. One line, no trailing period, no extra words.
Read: inHg -1
